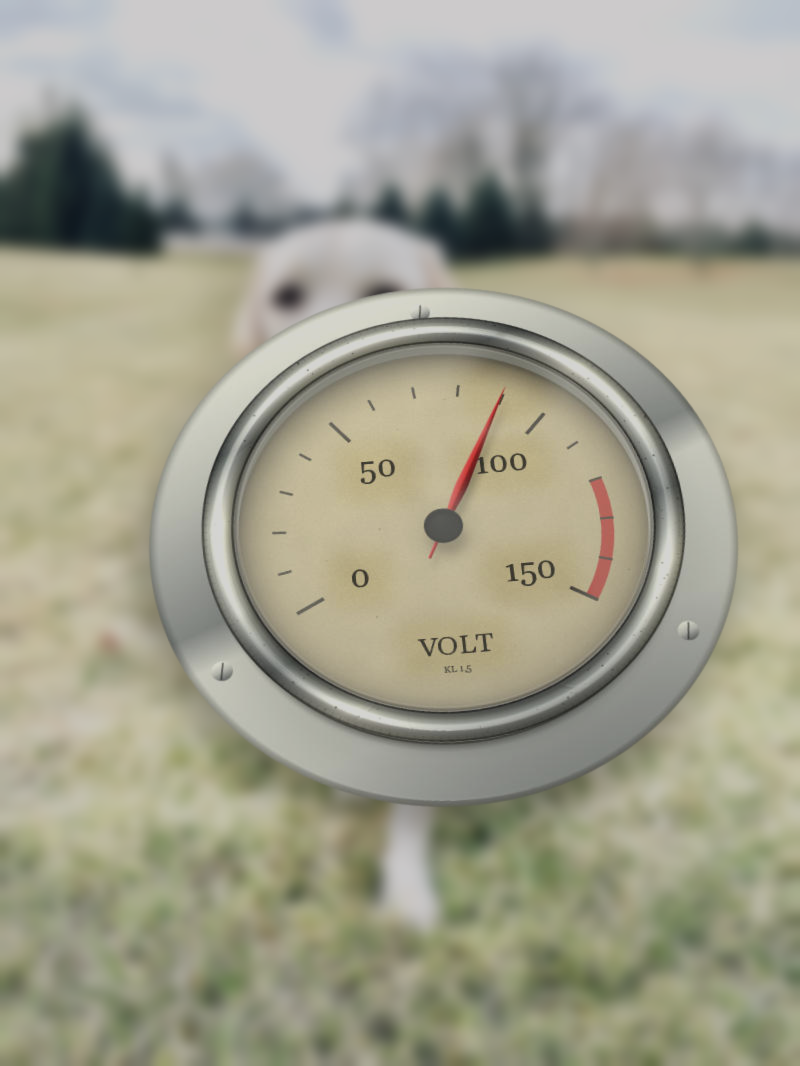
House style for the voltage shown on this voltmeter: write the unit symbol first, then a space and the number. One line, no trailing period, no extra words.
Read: V 90
